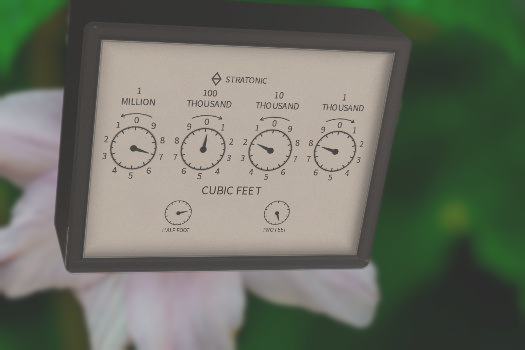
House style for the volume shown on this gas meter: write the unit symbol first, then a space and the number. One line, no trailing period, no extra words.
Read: ft³ 701800
